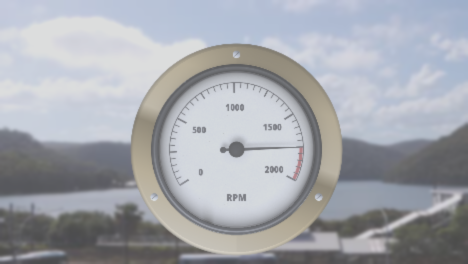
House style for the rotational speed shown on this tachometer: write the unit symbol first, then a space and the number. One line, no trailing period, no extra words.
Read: rpm 1750
